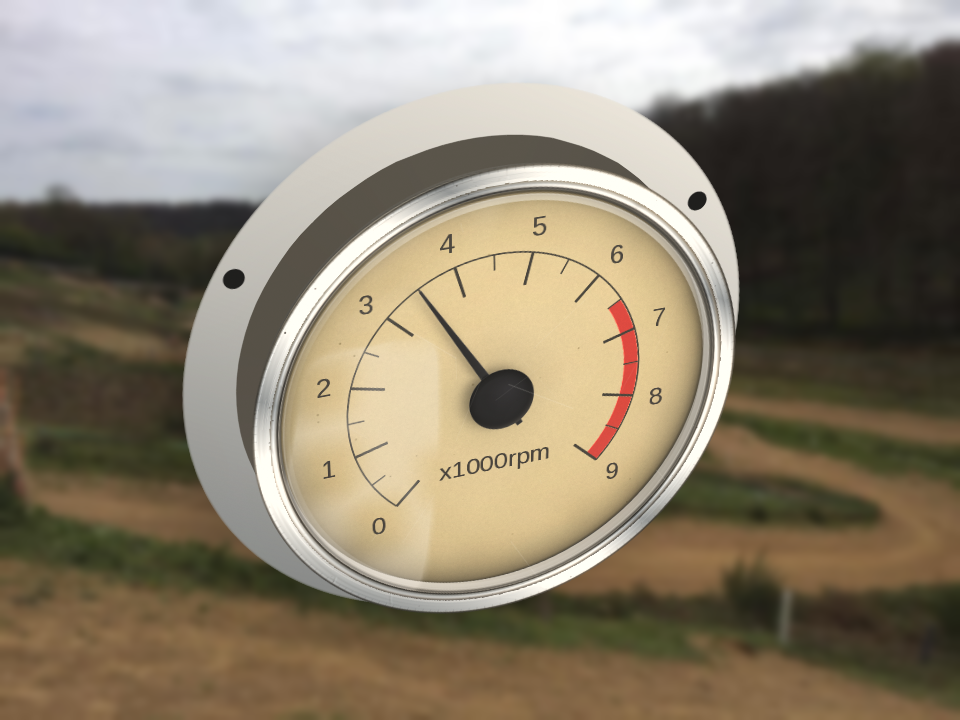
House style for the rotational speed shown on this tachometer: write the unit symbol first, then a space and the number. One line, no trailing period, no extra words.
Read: rpm 3500
